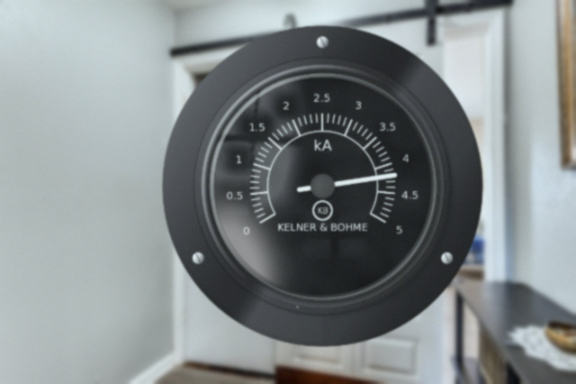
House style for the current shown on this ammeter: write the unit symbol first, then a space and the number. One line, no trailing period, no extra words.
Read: kA 4.2
